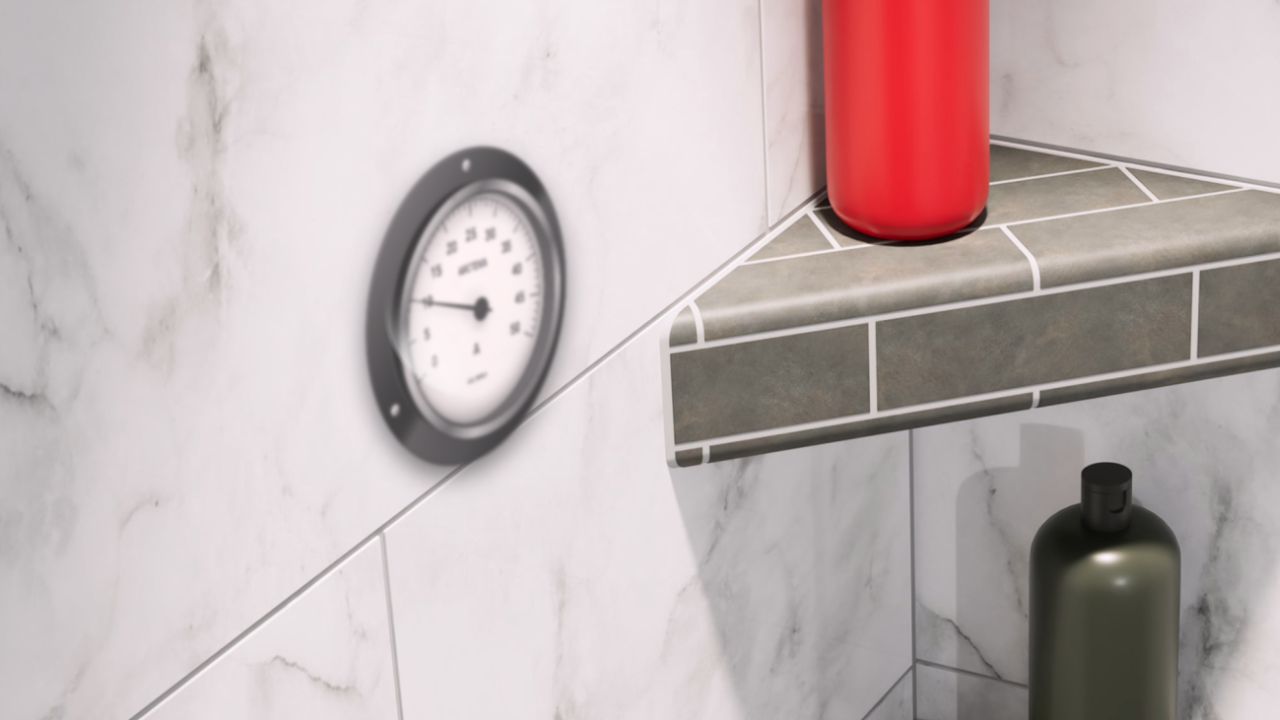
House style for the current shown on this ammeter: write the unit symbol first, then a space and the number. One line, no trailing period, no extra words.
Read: A 10
